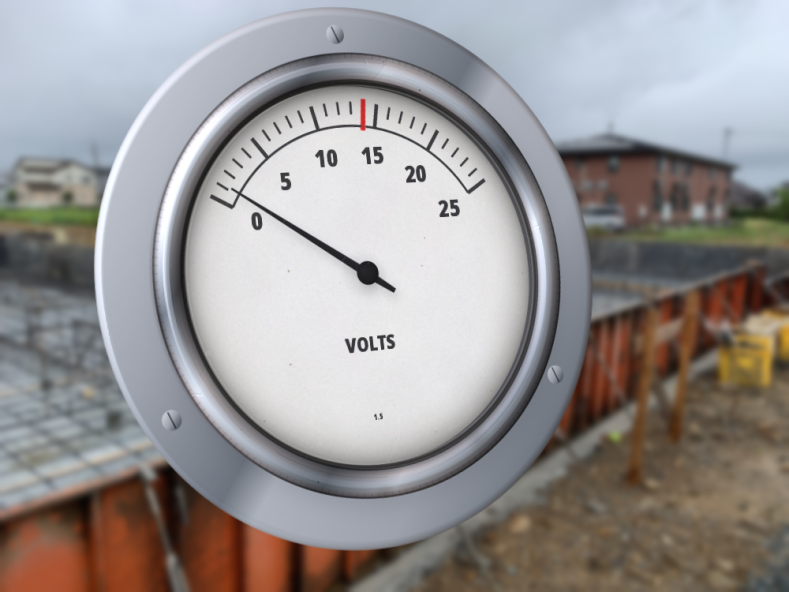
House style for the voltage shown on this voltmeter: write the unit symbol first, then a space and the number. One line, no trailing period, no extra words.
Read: V 1
